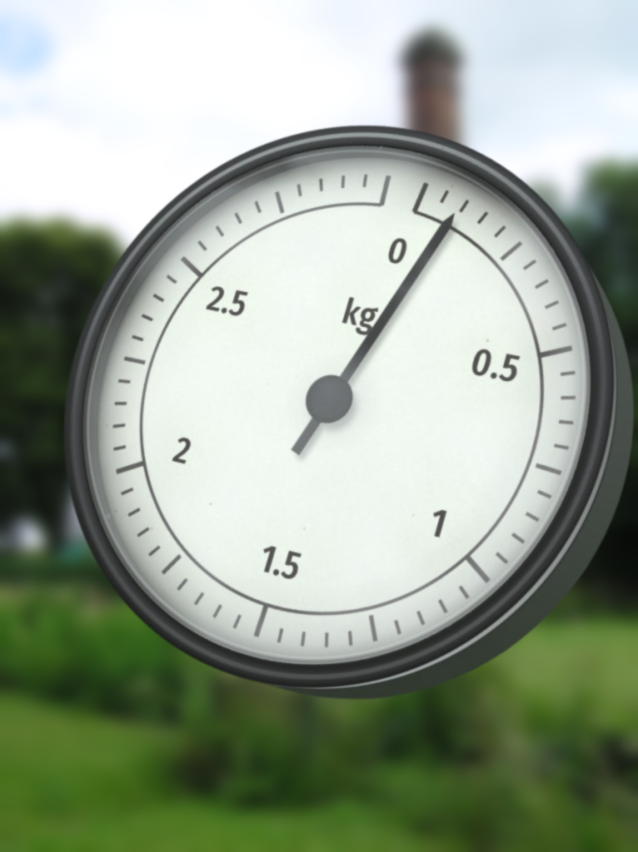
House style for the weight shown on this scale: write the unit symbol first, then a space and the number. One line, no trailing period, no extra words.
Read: kg 0.1
